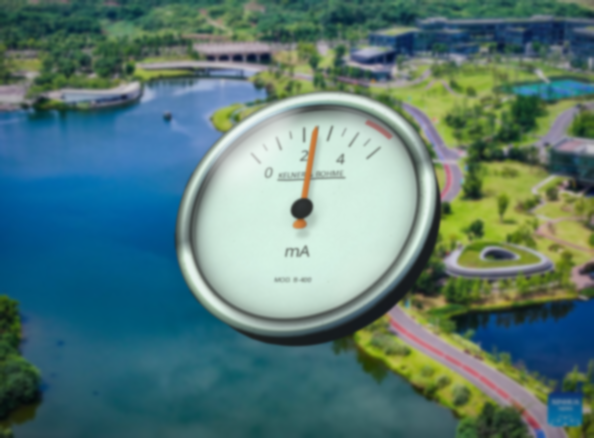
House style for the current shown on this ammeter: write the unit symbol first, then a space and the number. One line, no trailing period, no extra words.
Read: mA 2.5
